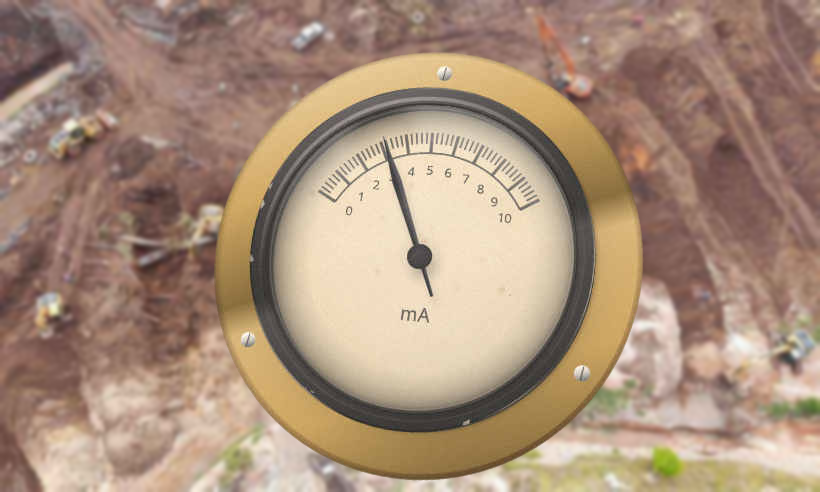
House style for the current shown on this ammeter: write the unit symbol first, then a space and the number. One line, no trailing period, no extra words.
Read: mA 3.2
